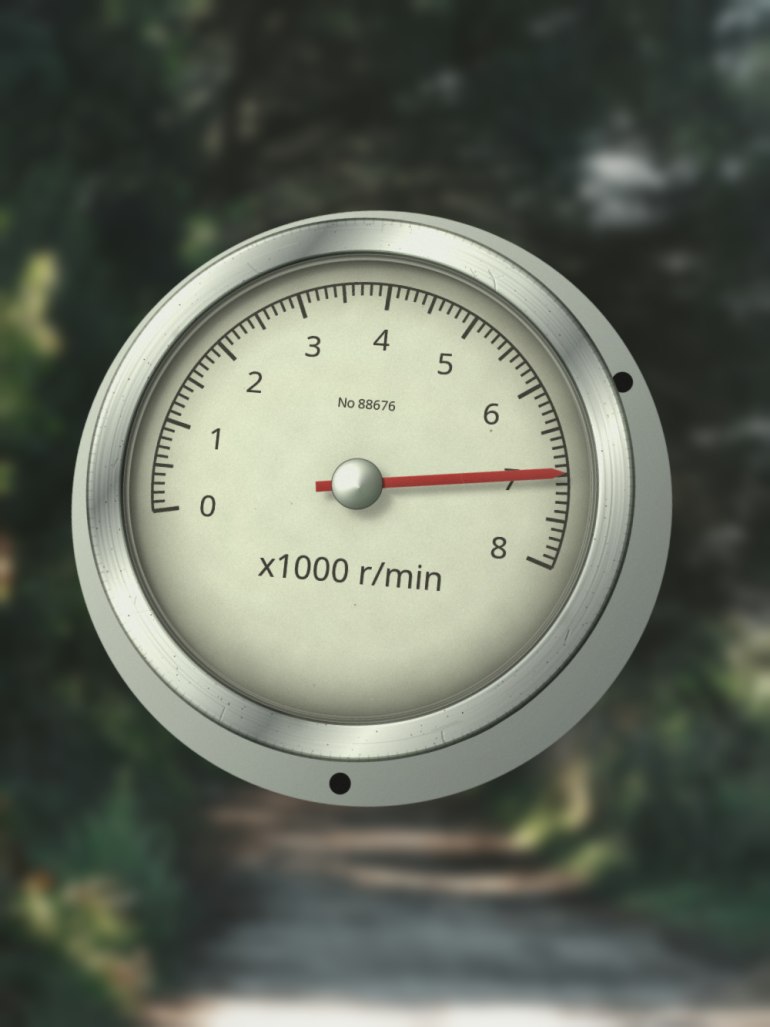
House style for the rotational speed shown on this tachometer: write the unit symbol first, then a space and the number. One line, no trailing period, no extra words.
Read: rpm 7000
